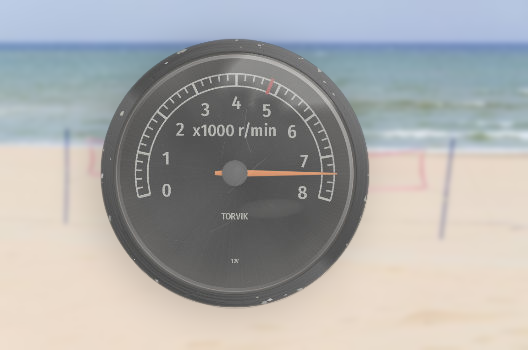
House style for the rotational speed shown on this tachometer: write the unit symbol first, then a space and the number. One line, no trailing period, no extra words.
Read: rpm 7400
